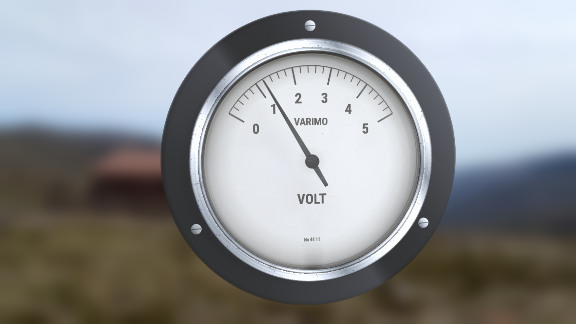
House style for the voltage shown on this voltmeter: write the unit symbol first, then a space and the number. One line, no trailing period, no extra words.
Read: V 1.2
